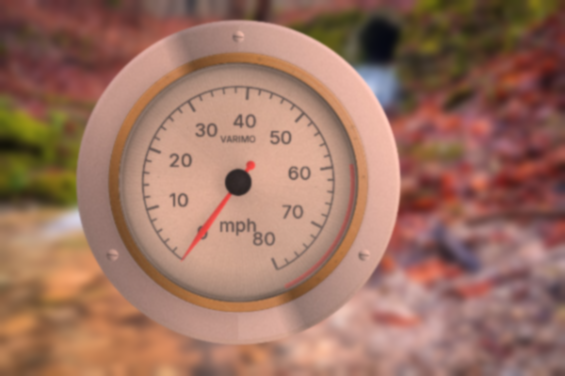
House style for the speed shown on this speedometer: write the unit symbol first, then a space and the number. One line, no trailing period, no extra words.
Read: mph 0
